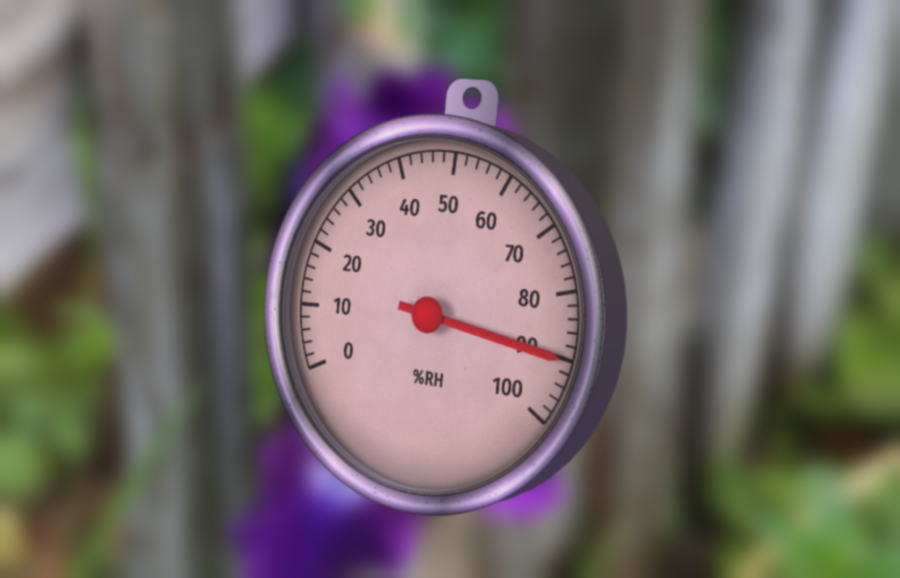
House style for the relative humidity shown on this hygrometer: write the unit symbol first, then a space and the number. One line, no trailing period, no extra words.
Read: % 90
